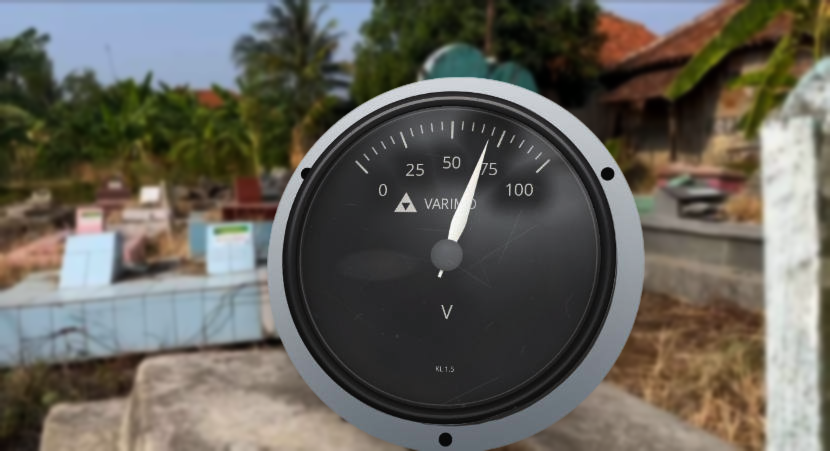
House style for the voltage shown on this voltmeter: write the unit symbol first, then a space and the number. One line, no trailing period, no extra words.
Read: V 70
